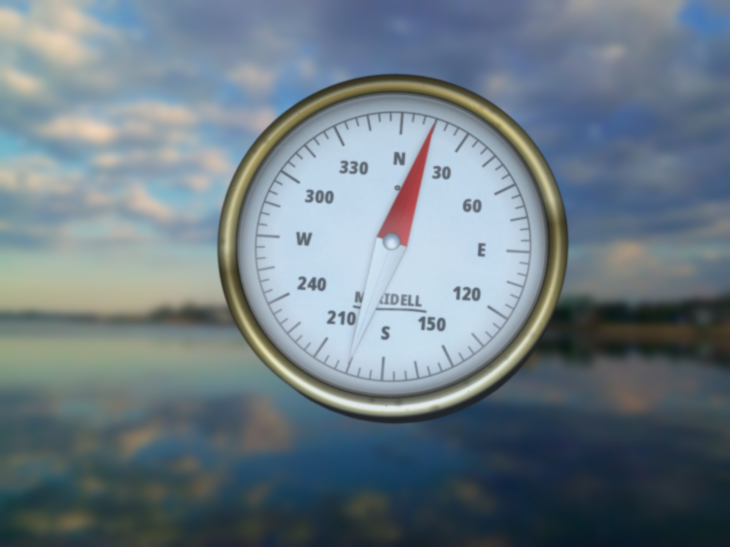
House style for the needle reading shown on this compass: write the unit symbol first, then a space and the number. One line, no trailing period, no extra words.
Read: ° 15
